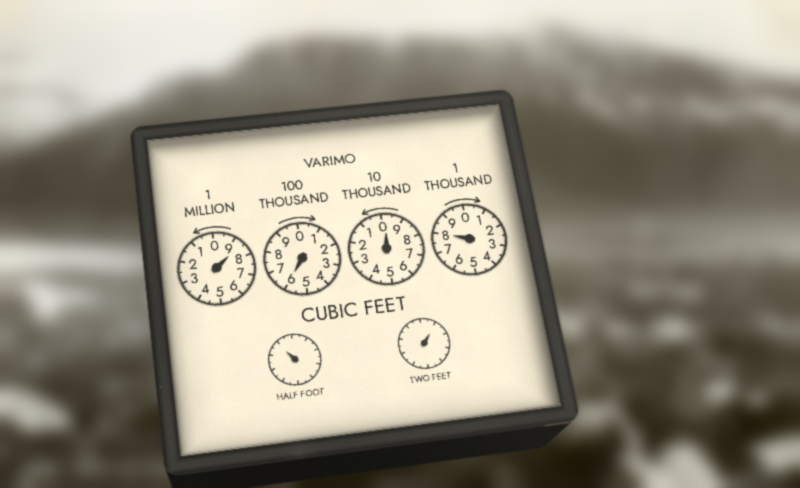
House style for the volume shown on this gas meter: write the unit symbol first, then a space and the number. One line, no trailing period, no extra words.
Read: ft³ 859800
